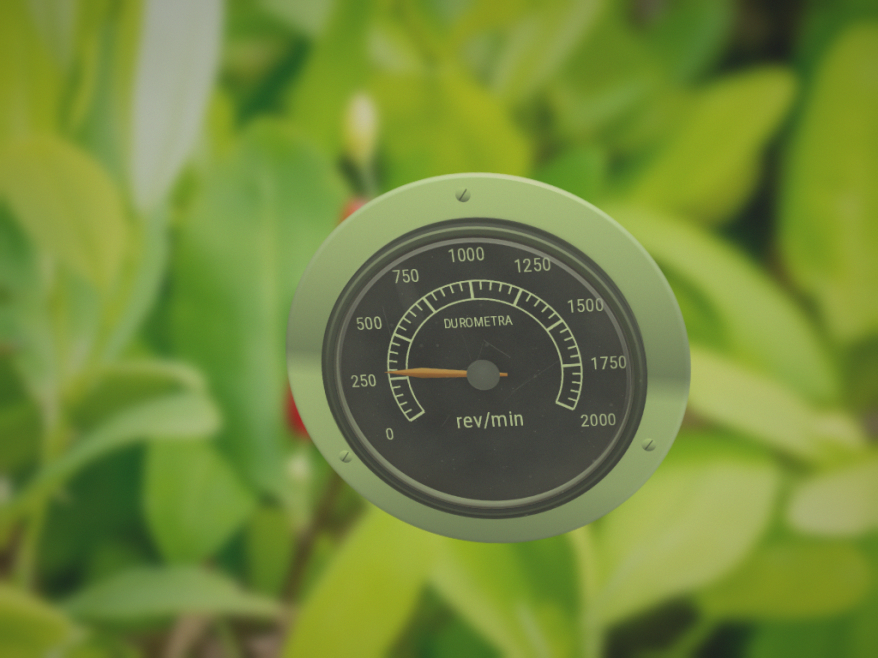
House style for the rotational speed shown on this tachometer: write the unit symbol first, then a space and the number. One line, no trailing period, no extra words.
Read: rpm 300
